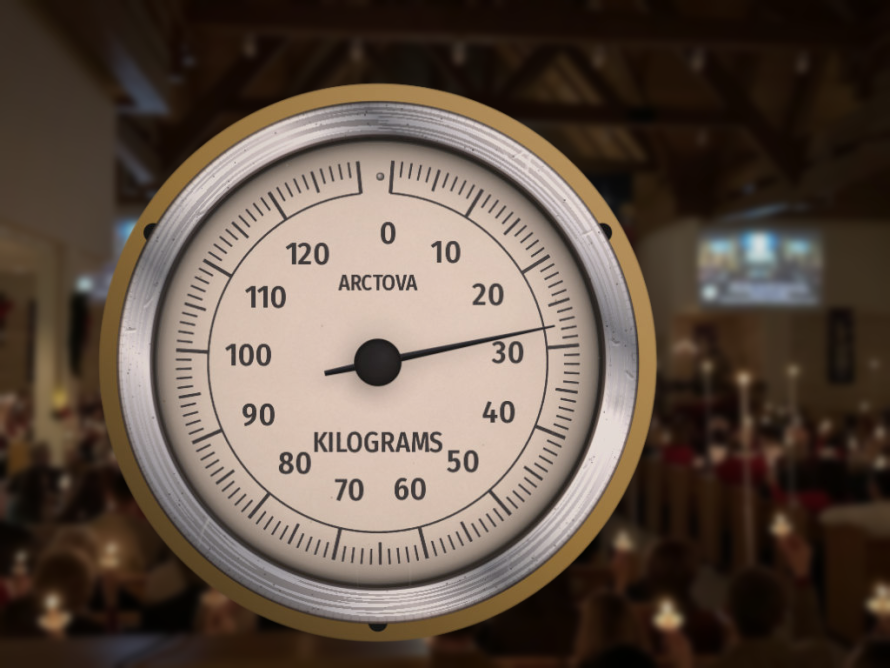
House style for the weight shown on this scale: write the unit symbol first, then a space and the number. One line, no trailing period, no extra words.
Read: kg 27.5
